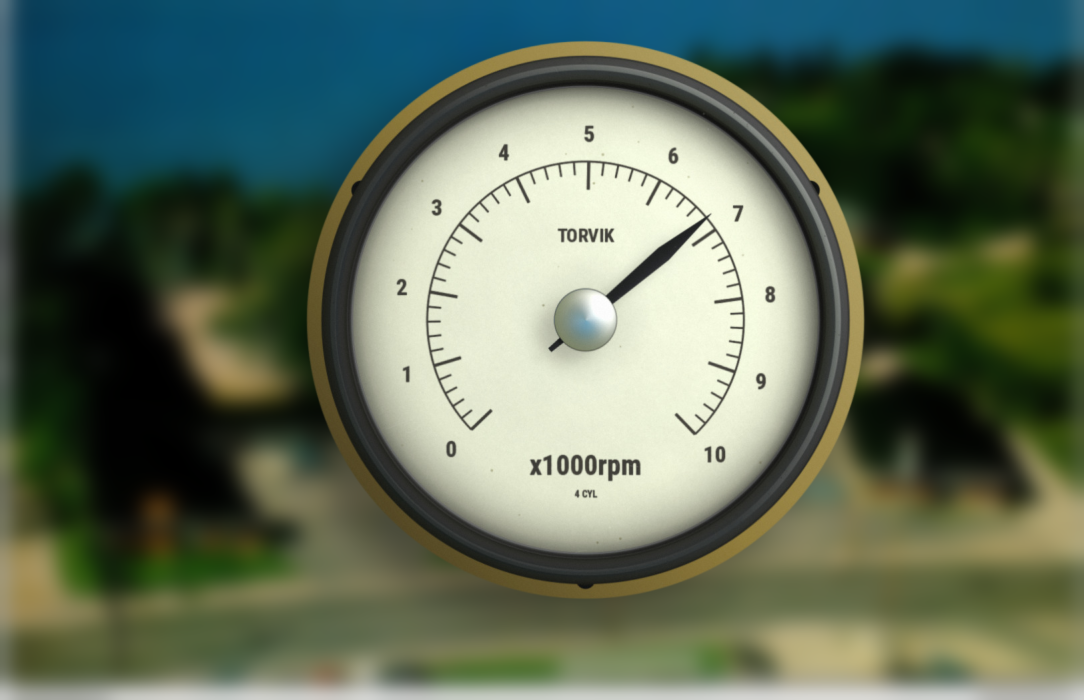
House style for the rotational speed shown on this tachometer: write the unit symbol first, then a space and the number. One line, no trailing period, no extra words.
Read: rpm 6800
